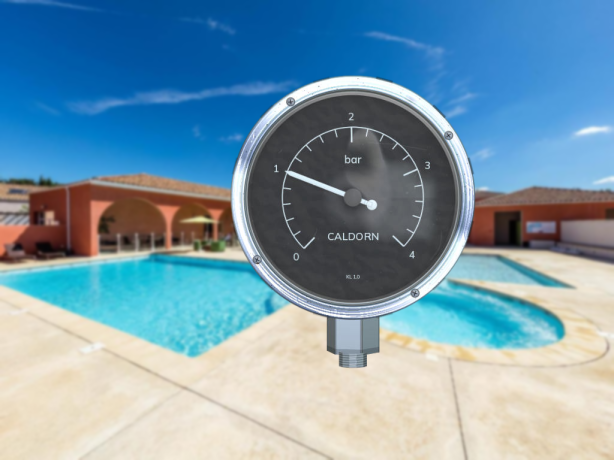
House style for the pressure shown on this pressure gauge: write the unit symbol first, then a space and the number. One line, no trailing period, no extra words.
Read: bar 1
